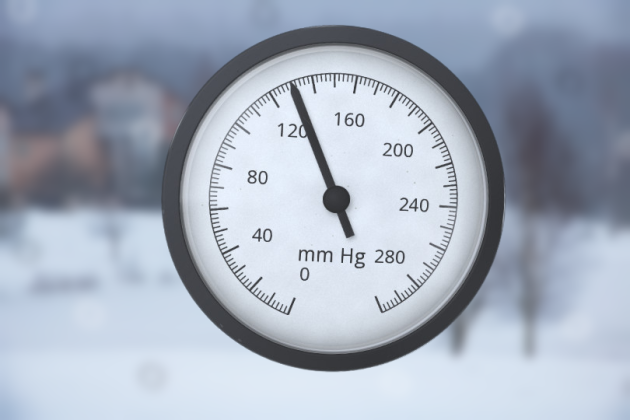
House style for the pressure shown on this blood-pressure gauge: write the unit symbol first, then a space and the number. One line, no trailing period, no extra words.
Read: mmHg 130
